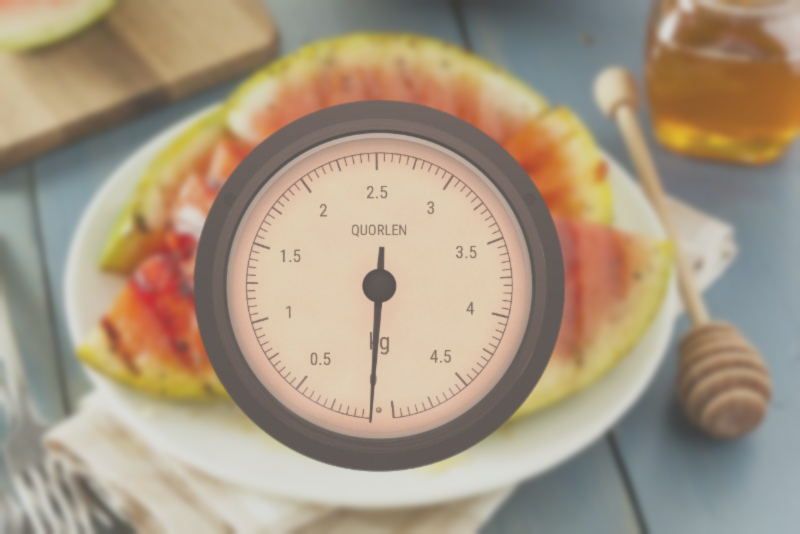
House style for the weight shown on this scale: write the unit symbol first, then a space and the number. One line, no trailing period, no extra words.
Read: kg 0
